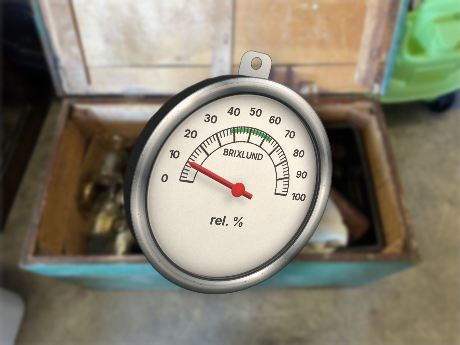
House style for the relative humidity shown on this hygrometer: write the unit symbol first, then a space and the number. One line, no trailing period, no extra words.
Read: % 10
